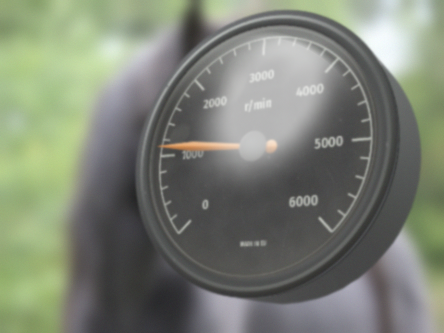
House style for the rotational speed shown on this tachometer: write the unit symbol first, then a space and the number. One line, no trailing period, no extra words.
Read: rpm 1100
